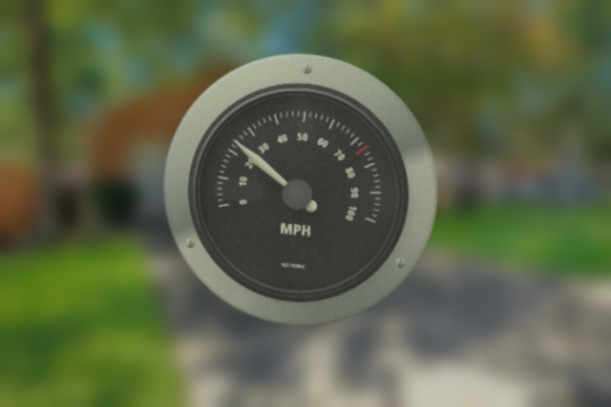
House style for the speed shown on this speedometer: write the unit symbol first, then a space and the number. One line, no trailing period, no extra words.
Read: mph 24
